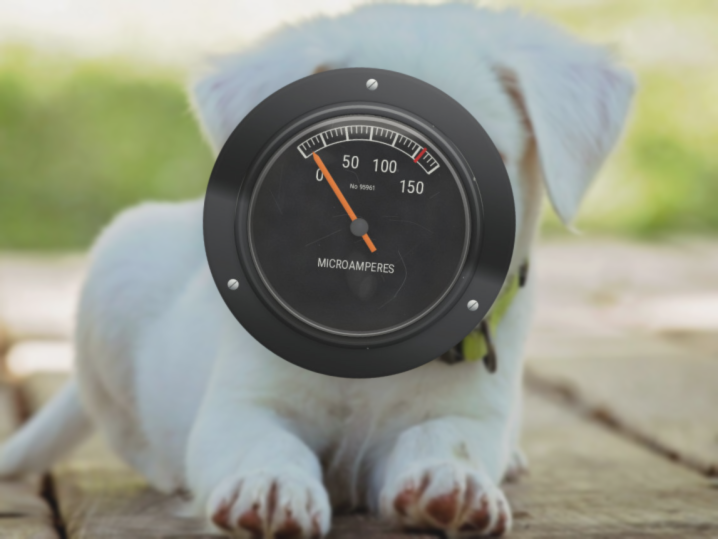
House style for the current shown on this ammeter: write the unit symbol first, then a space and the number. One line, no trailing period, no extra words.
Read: µA 10
